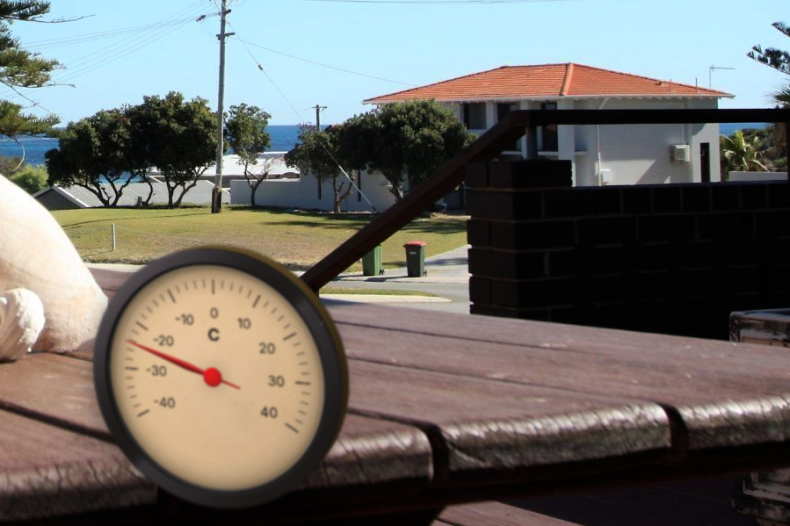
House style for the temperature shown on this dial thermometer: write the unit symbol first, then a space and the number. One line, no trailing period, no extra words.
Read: °C -24
